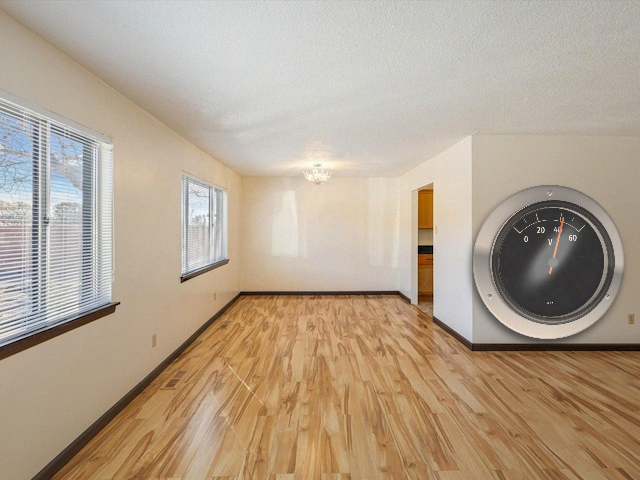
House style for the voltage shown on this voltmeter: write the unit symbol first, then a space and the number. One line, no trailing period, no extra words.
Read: V 40
